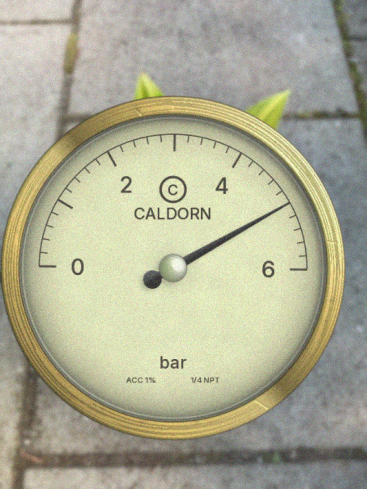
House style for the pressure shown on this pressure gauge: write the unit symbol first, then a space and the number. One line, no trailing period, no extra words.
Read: bar 5
